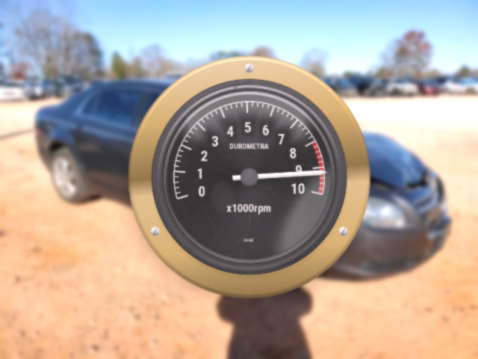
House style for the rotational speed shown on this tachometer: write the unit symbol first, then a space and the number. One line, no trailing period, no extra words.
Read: rpm 9200
